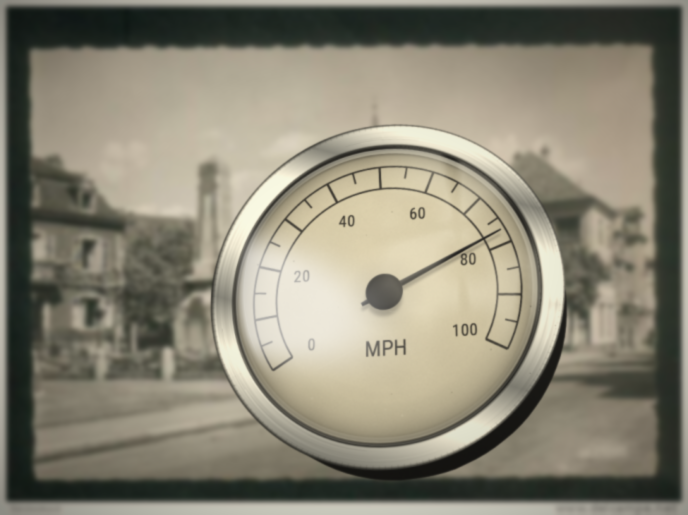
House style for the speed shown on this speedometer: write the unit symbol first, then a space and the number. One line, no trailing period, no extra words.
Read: mph 77.5
